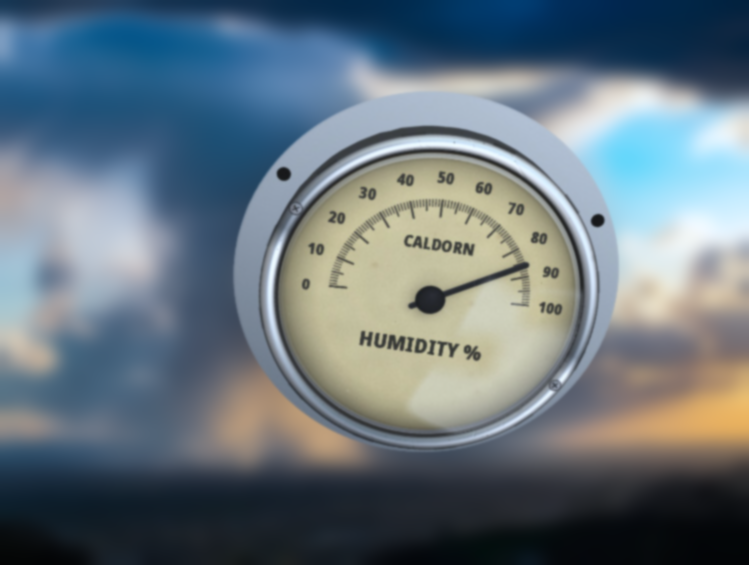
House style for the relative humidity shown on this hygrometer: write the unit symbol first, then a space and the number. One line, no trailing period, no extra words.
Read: % 85
